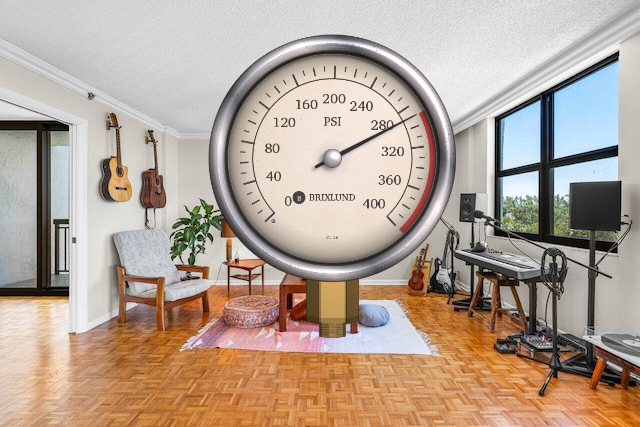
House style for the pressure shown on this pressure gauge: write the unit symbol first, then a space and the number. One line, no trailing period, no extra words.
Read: psi 290
